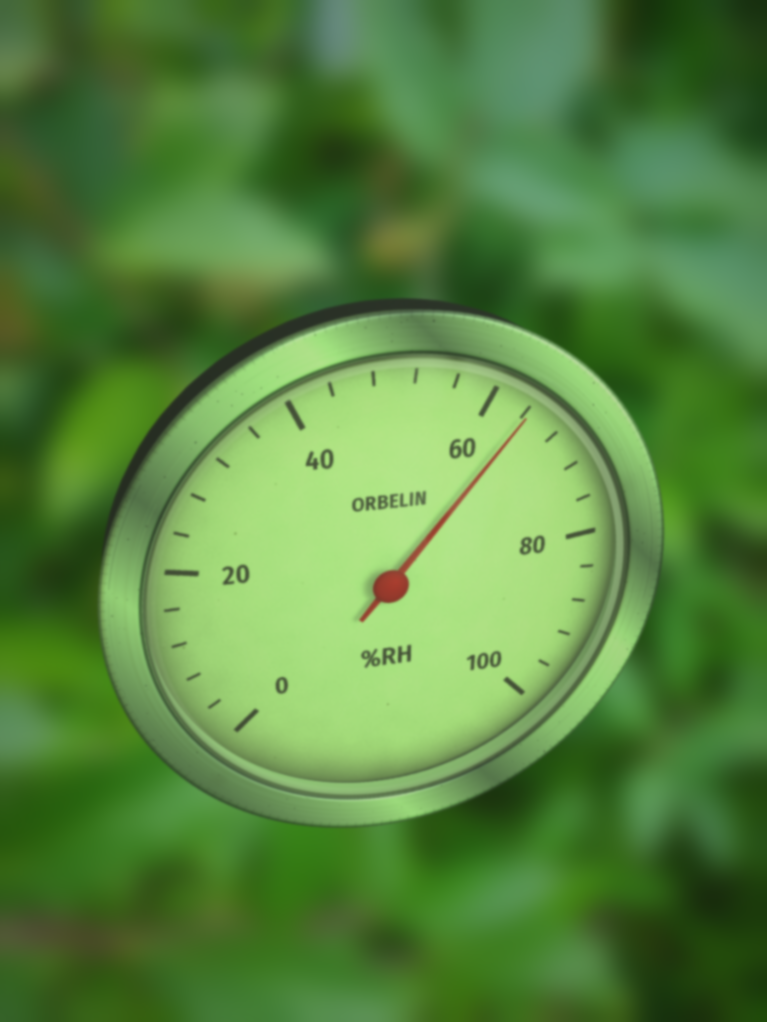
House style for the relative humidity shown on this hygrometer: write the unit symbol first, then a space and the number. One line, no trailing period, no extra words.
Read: % 64
